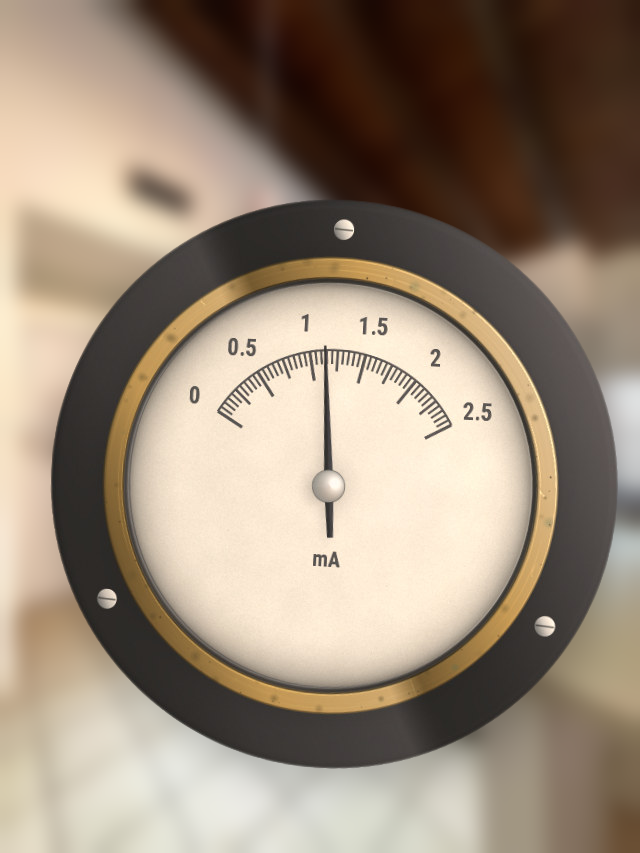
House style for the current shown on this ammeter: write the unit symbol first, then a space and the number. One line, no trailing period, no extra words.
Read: mA 1.15
